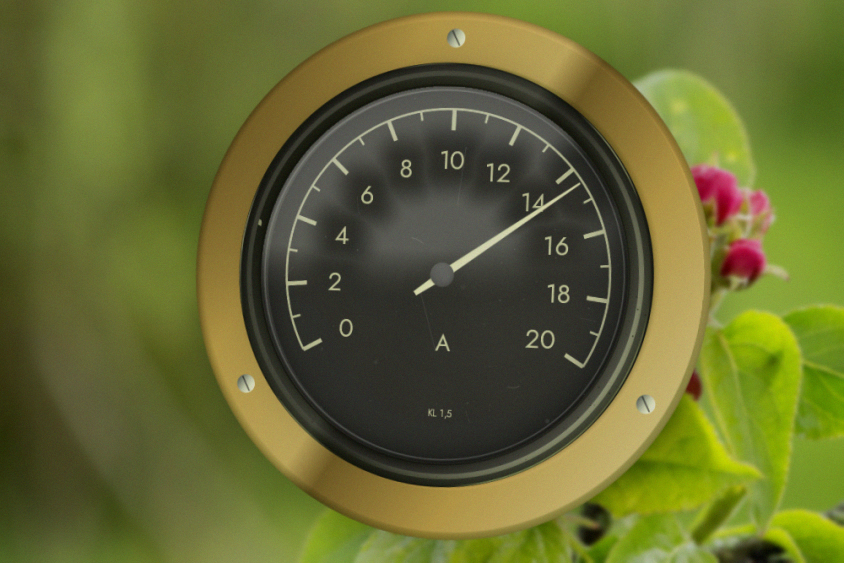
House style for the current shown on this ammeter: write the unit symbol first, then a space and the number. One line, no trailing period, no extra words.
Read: A 14.5
